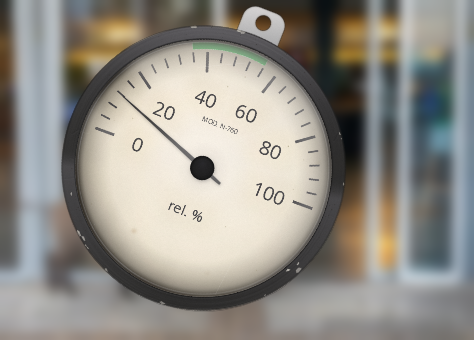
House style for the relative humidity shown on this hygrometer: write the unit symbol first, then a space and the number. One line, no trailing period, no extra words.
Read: % 12
